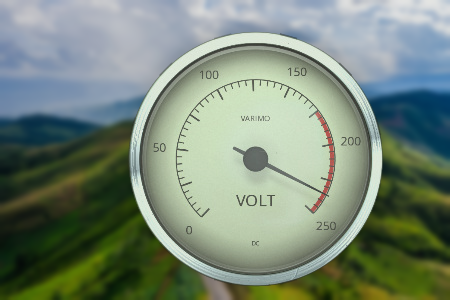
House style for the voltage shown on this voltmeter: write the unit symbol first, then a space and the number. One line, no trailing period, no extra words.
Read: V 235
